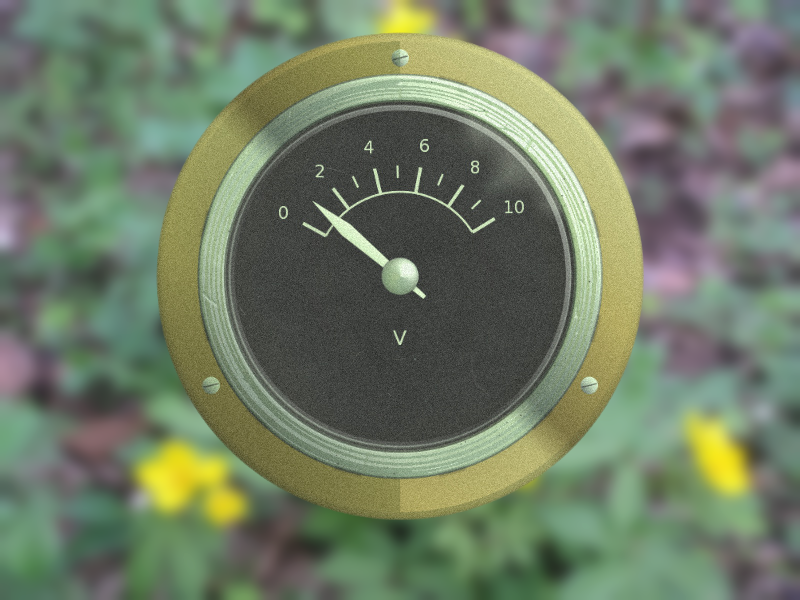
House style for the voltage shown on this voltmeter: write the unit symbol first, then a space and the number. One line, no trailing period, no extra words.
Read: V 1
